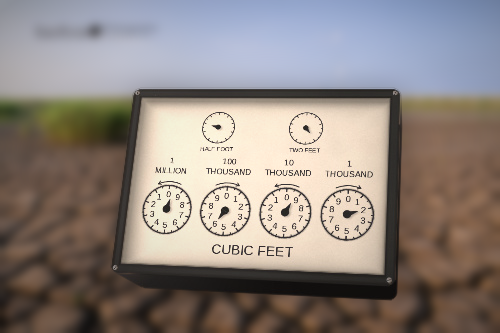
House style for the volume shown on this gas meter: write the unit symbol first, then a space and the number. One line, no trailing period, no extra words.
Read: ft³ 959200
